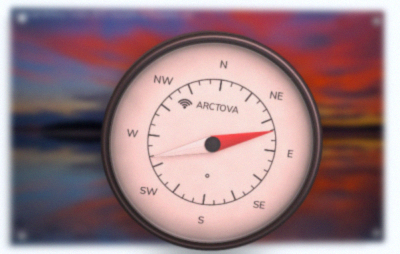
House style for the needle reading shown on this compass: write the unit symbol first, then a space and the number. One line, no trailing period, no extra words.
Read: ° 70
